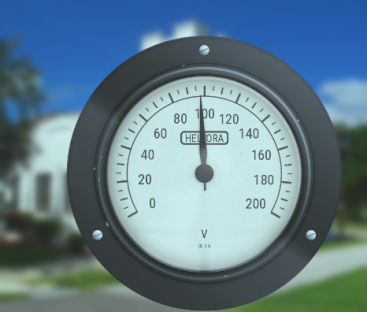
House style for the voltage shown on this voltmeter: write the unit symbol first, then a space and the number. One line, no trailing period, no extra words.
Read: V 97.5
